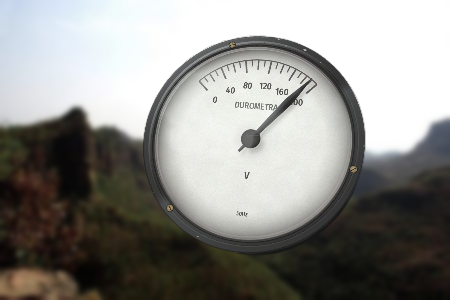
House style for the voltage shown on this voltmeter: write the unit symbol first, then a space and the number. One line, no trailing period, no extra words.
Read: V 190
